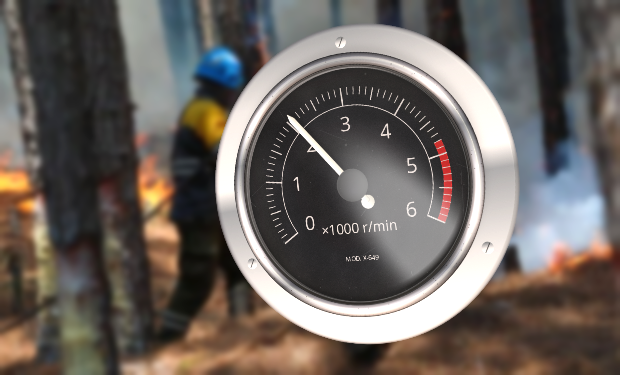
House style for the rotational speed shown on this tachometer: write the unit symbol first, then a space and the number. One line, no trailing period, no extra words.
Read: rpm 2100
